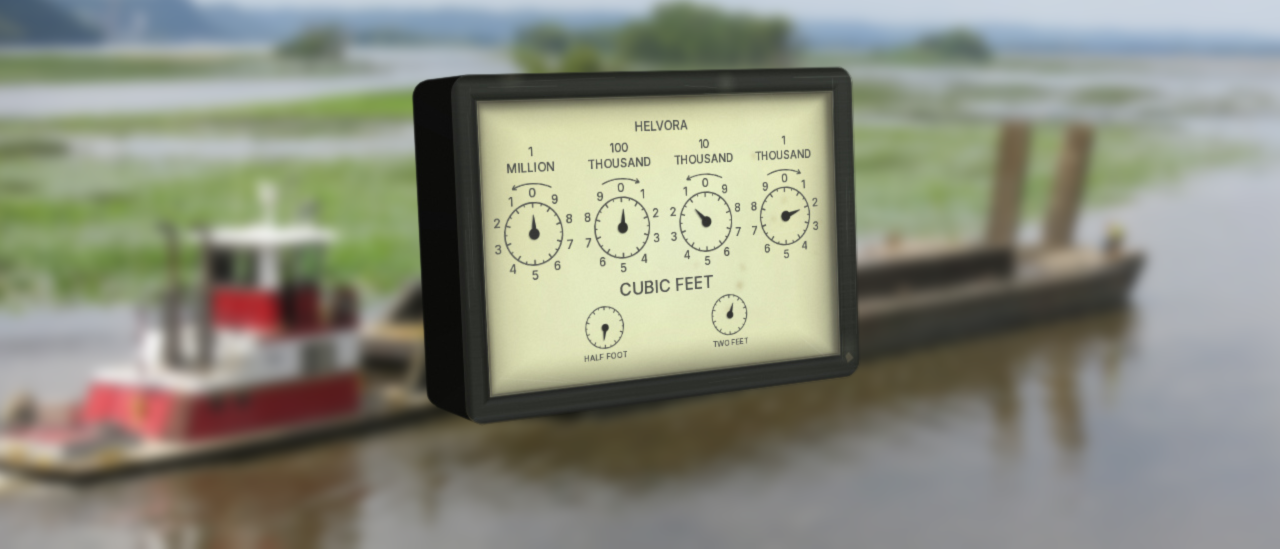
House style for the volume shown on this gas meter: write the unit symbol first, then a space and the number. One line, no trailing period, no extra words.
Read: ft³ 1200
